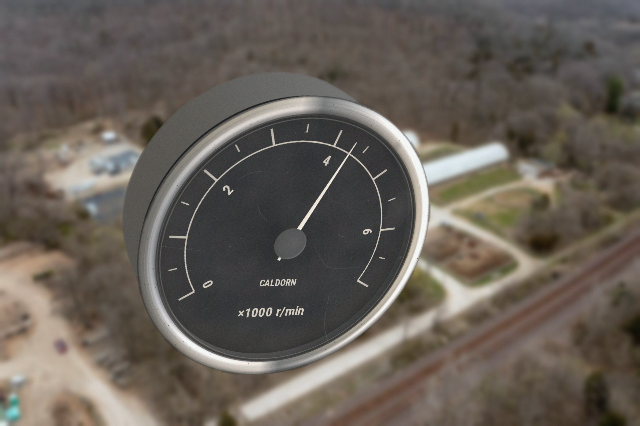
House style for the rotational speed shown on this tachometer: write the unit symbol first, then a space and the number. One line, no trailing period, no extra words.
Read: rpm 4250
